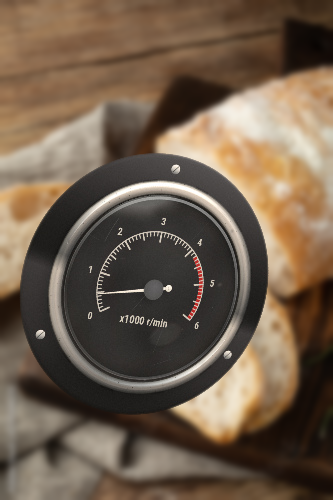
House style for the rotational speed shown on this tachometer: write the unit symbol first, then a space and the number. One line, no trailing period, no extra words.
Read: rpm 500
